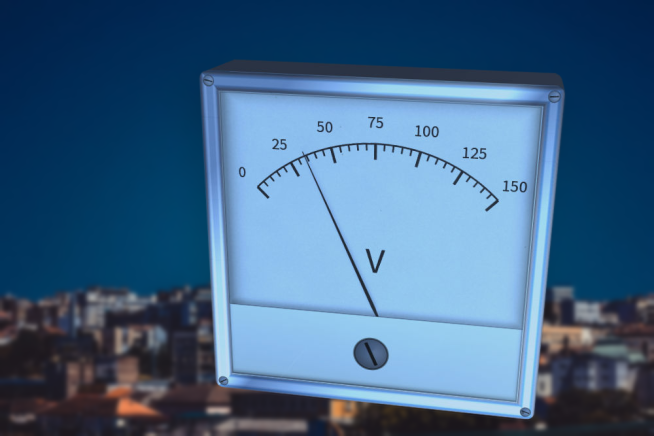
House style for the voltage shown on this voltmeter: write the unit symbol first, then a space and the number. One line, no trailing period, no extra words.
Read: V 35
